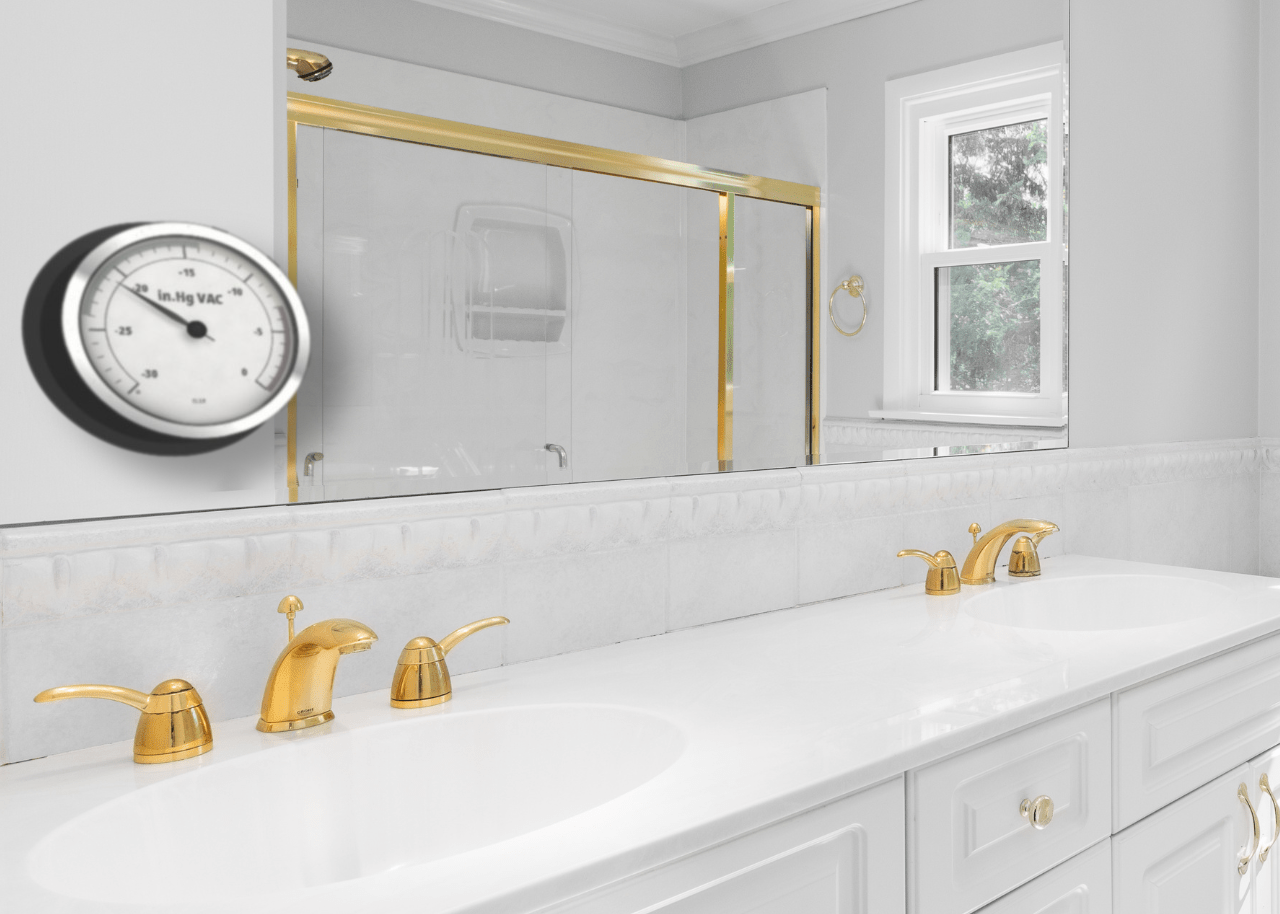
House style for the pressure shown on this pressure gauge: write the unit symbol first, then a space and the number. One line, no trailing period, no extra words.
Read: inHg -21
